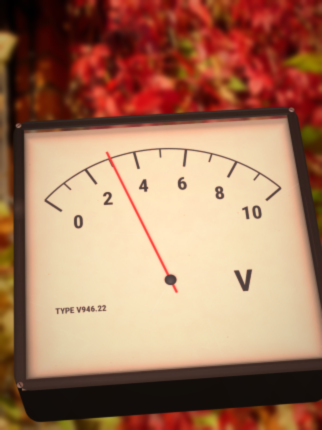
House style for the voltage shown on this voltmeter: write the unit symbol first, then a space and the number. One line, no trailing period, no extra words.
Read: V 3
